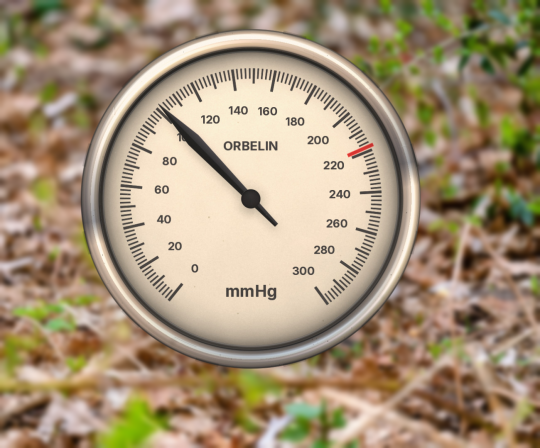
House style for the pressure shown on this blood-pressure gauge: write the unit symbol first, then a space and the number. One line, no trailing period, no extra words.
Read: mmHg 102
